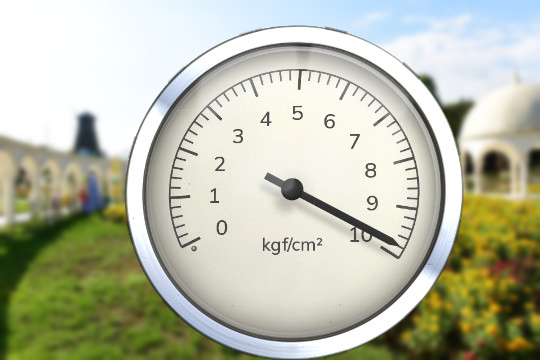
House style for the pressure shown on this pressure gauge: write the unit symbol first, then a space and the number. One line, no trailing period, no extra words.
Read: kg/cm² 9.8
